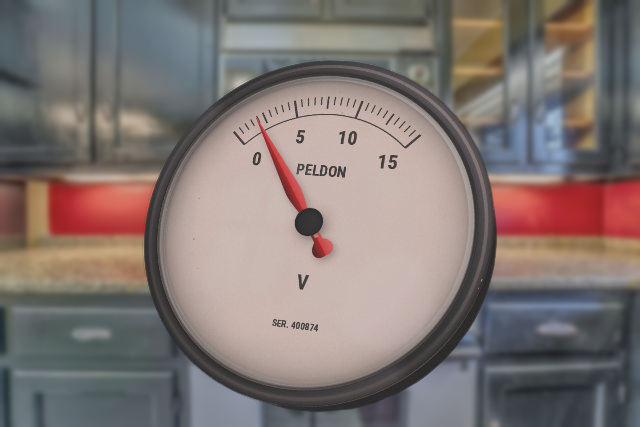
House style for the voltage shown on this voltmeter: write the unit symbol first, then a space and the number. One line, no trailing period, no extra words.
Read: V 2
